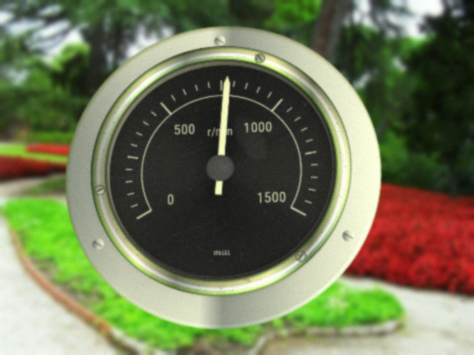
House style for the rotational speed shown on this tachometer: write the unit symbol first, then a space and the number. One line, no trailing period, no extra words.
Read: rpm 775
